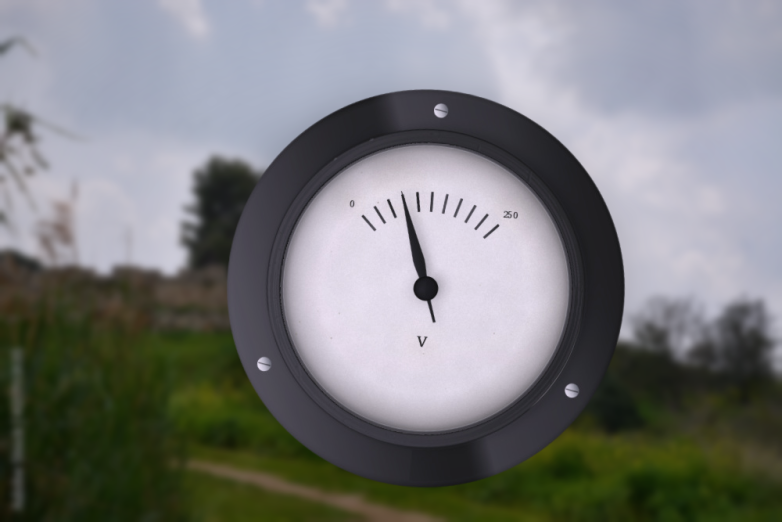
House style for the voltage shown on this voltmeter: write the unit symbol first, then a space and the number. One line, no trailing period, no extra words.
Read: V 75
